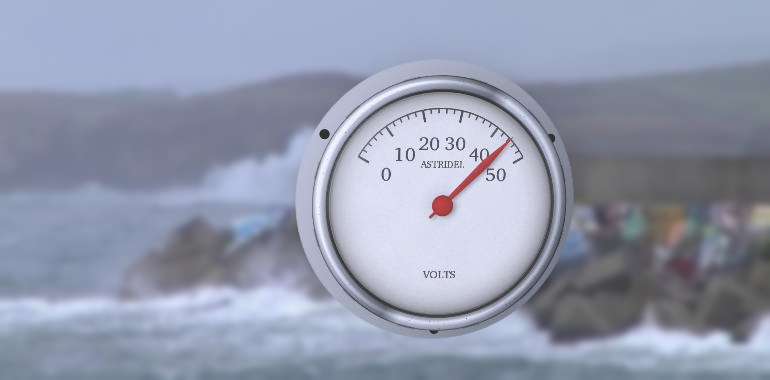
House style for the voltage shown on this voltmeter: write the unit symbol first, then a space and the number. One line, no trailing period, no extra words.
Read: V 44
